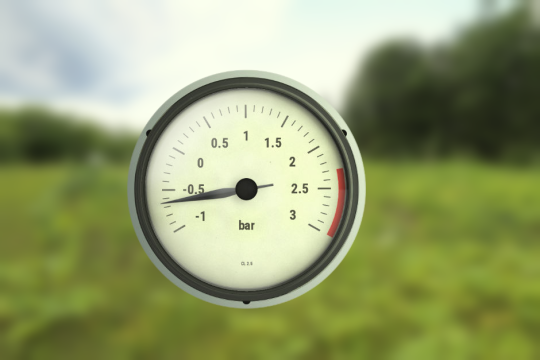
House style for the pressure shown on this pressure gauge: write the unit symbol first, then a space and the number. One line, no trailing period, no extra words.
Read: bar -0.65
